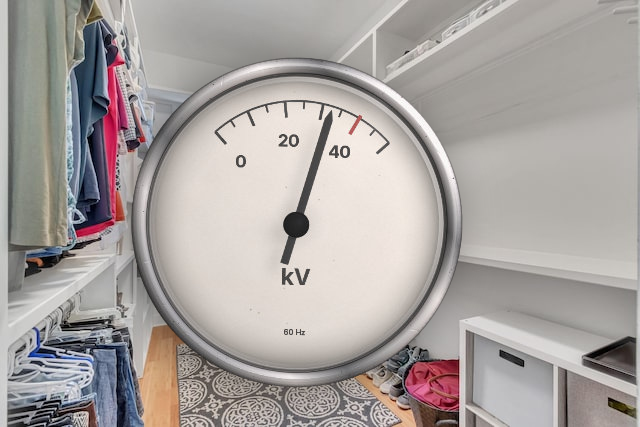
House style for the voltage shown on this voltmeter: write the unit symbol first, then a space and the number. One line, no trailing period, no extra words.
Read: kV 32.5
